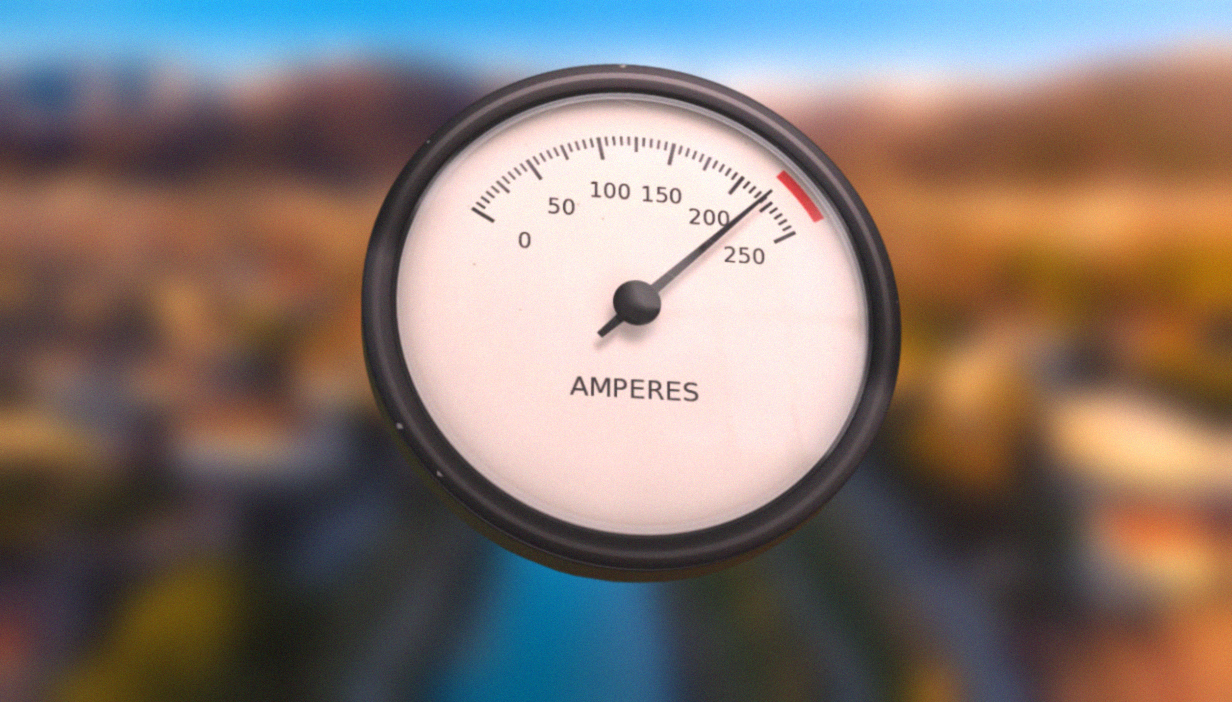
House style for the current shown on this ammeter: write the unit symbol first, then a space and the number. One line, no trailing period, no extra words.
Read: A 220
